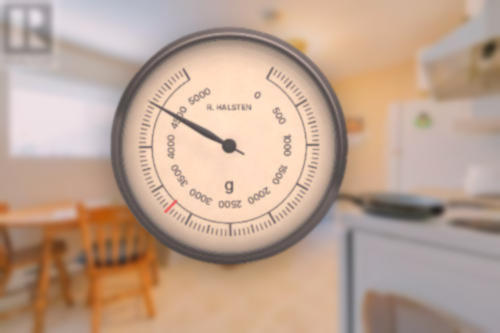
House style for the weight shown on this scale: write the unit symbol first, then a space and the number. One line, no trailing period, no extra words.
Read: g 4500
